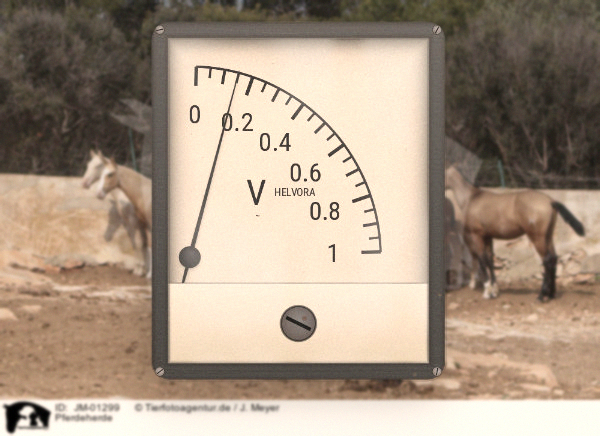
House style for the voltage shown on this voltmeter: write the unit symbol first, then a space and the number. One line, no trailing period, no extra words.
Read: V 0.15
